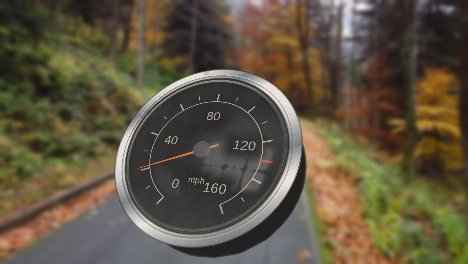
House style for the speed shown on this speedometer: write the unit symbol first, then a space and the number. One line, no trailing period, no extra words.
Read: mph 20
